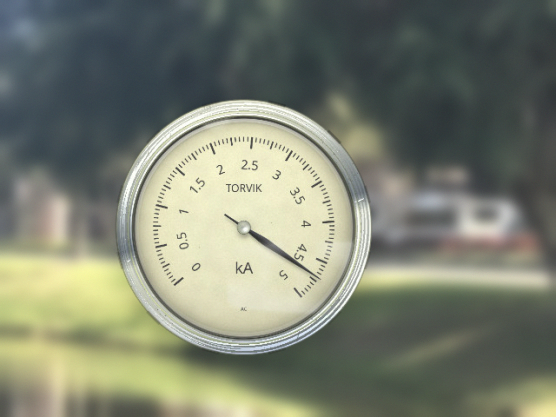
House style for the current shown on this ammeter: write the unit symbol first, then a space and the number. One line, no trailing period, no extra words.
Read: kA 4.7
